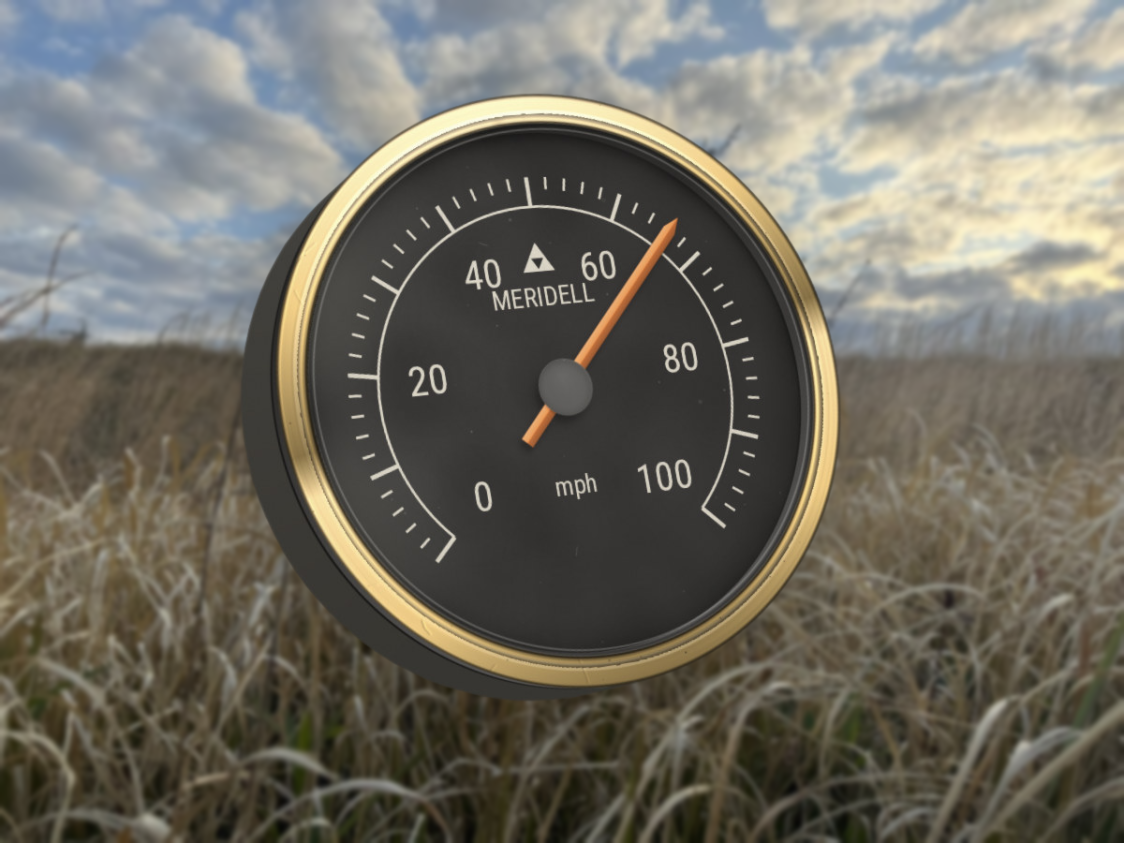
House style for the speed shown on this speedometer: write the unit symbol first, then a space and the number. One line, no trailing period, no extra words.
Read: mph 66
